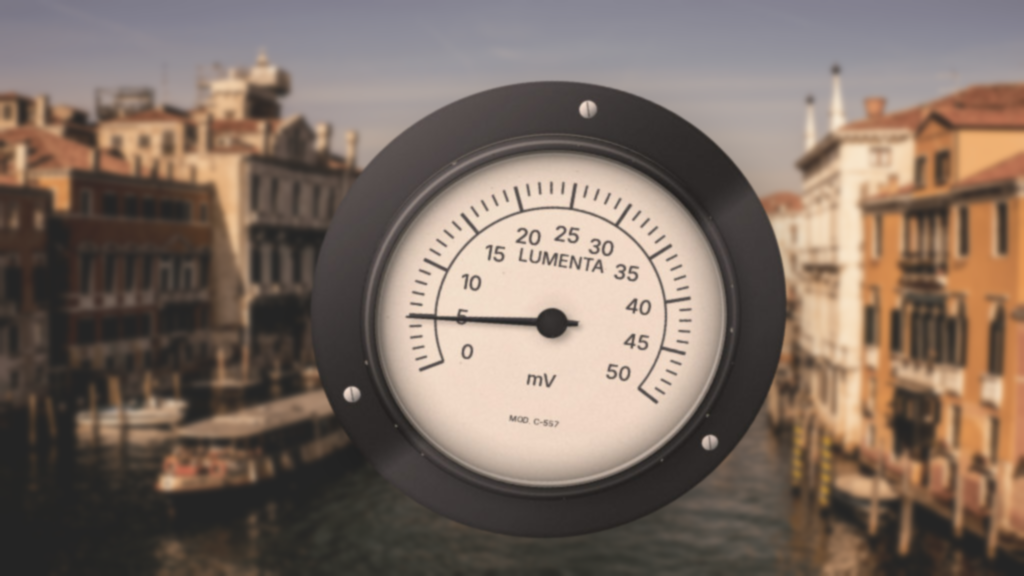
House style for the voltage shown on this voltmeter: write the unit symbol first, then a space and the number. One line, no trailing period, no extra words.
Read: mV 5
